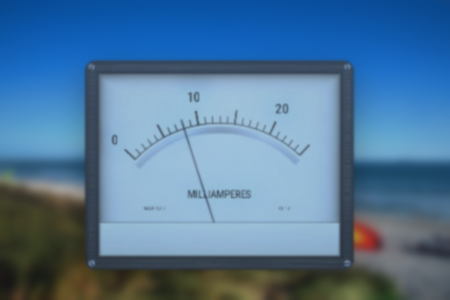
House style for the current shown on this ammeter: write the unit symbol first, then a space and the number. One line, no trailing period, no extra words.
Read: mA 8
